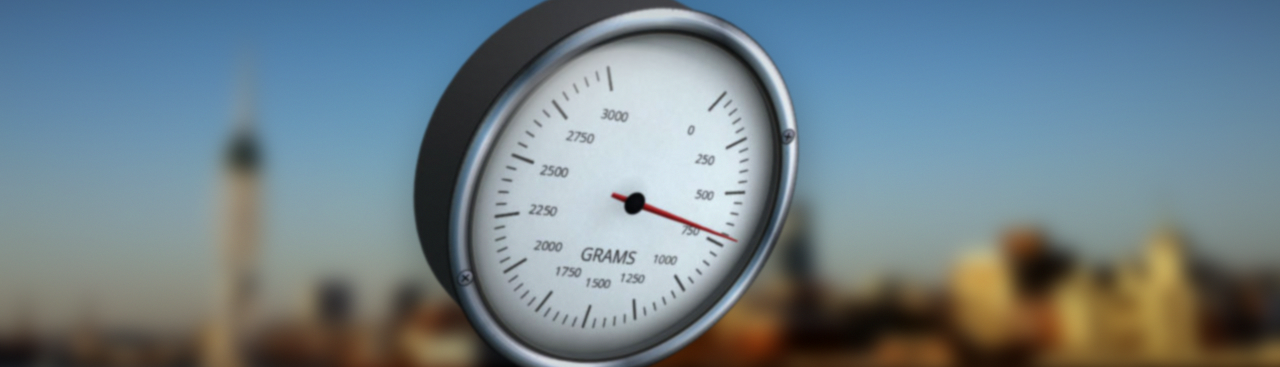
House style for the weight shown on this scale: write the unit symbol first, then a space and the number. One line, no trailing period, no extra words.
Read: g 700
